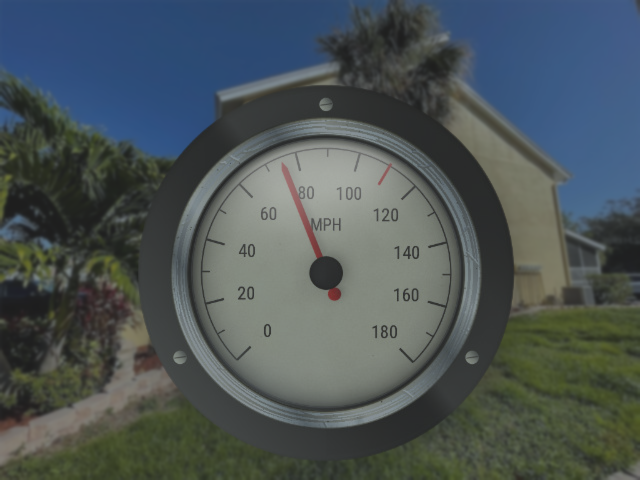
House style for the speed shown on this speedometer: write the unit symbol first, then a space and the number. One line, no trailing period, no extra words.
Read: mph 75
